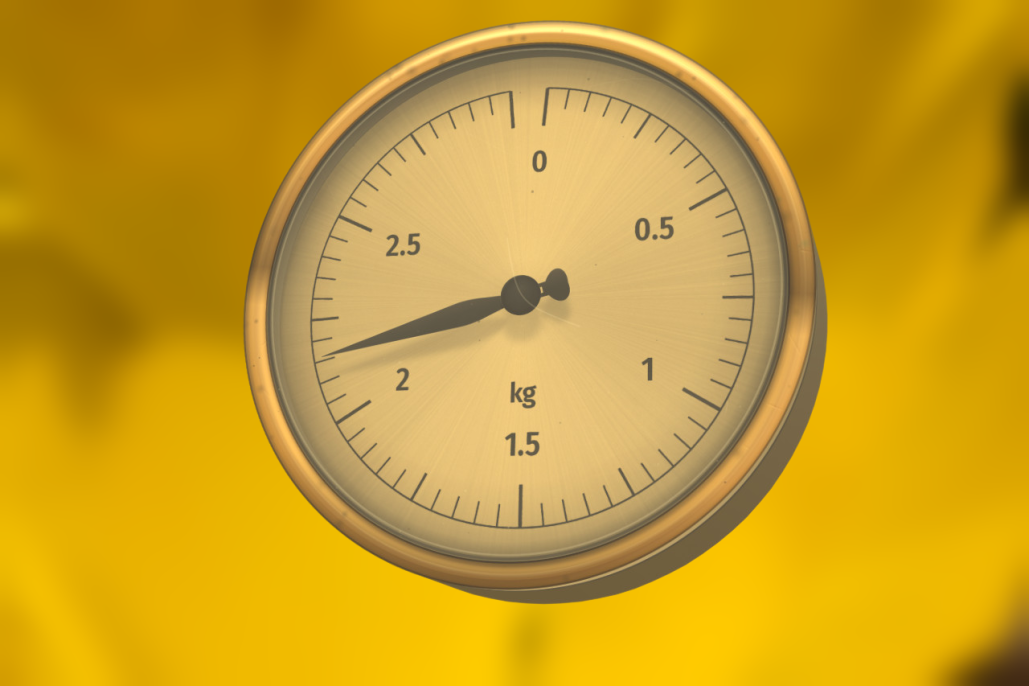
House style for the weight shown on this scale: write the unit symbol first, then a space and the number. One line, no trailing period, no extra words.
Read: kg 2.15
